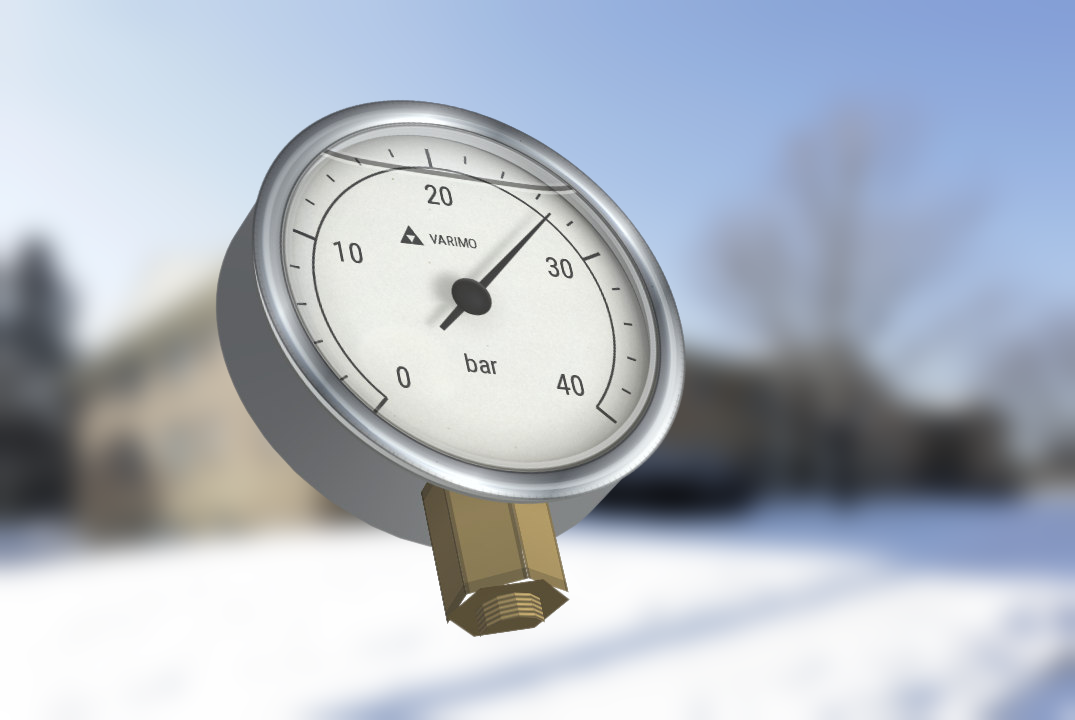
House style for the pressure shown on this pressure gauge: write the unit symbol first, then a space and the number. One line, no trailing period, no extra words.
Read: bar 27
